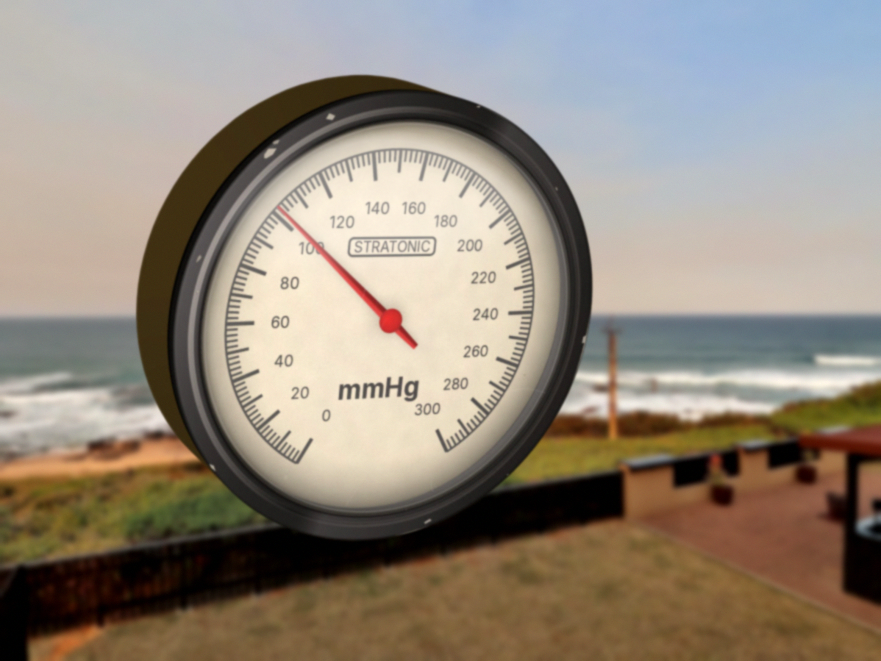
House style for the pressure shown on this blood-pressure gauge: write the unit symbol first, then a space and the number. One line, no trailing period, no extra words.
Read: mmHg 102
